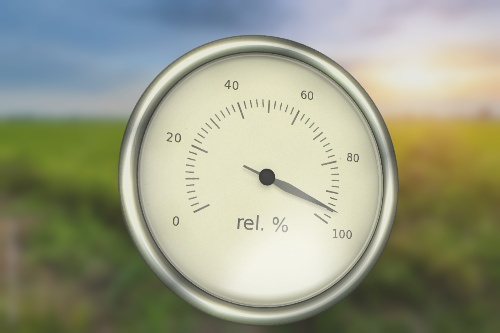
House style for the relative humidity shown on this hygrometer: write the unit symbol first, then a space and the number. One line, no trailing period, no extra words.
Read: % 96
